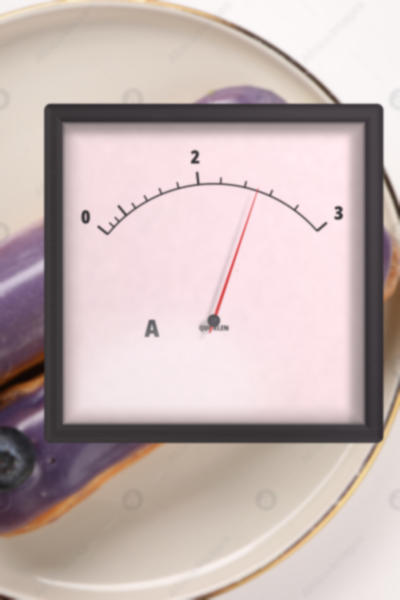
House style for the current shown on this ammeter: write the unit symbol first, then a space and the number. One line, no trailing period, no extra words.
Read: A 2.5
